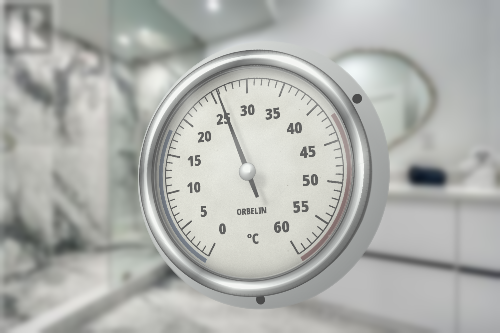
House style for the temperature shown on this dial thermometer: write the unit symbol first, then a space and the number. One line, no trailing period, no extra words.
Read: °C 26
